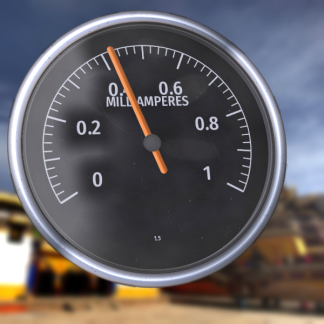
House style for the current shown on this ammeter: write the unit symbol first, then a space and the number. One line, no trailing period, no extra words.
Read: mA 0.42
